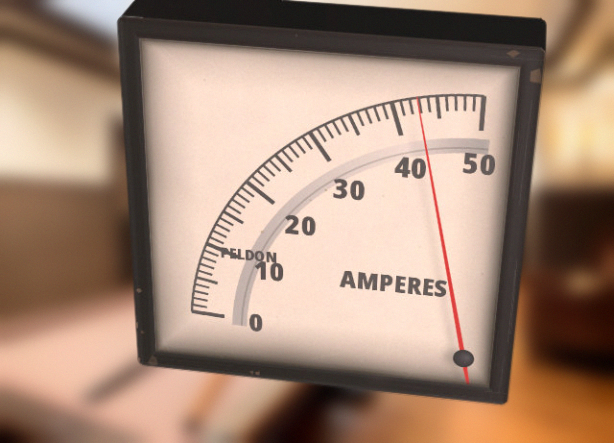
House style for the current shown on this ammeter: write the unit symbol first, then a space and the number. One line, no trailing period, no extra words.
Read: A 43
